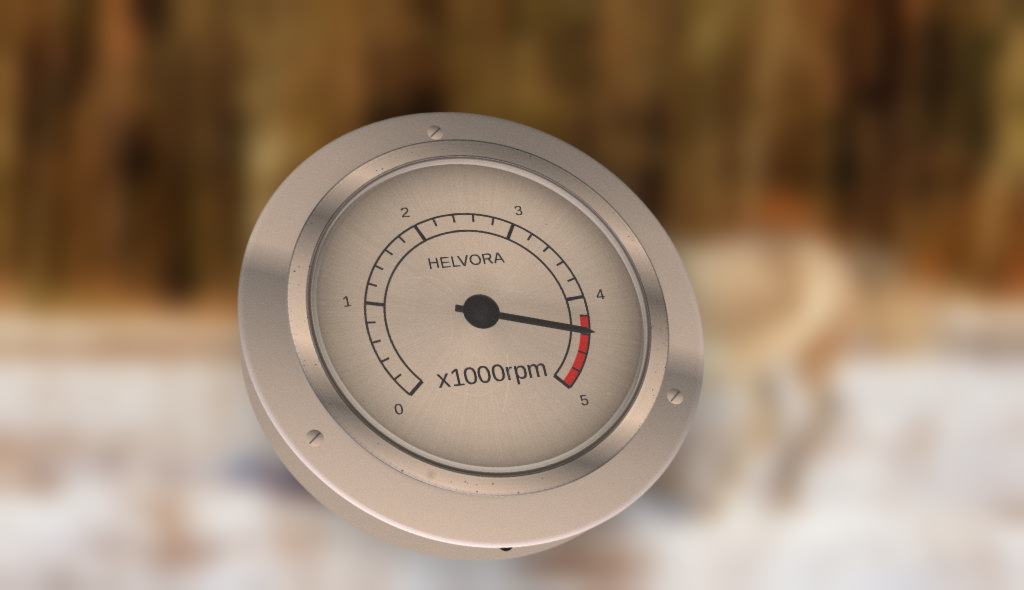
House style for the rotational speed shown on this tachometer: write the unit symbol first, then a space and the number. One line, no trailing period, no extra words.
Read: rpm 4400
